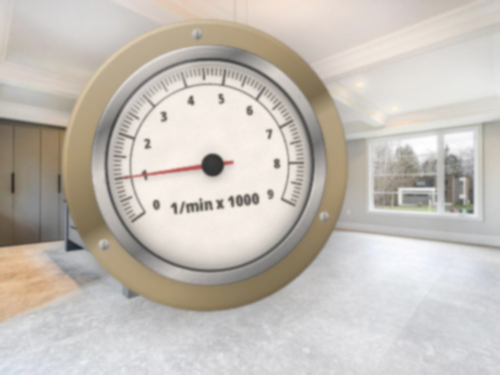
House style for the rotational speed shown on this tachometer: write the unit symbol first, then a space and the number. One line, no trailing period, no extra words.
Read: rpm 1000
